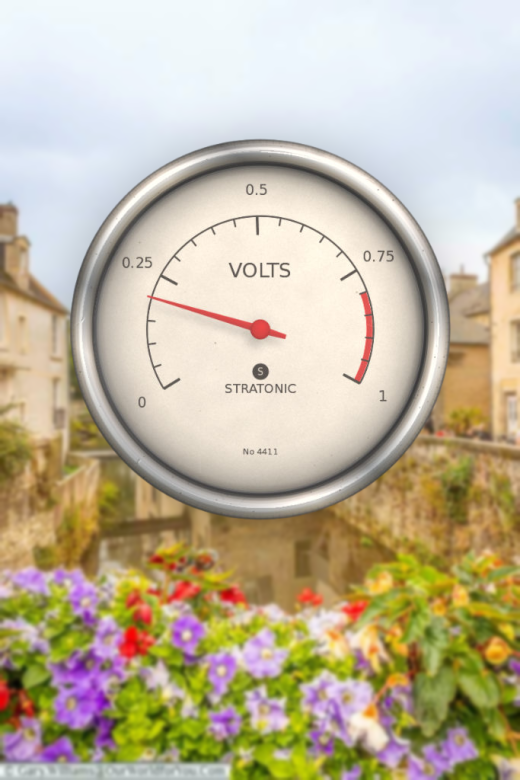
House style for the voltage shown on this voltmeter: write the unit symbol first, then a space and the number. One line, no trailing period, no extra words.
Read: V 0.2
